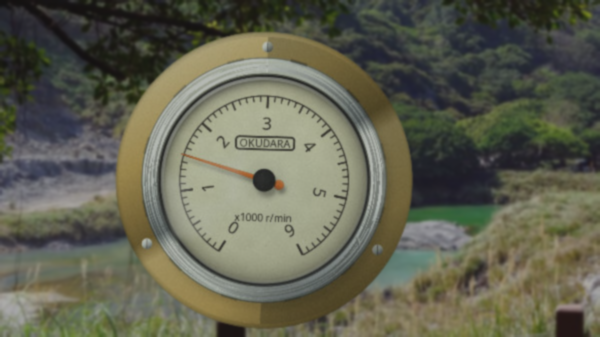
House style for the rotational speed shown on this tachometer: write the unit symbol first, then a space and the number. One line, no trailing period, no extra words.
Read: rpm 1500
